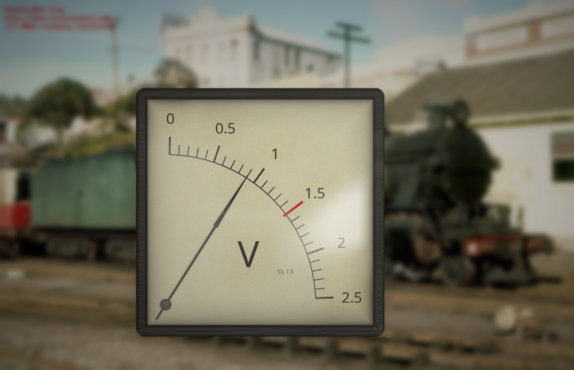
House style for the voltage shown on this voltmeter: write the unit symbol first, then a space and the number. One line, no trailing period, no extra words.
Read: V 0.9
